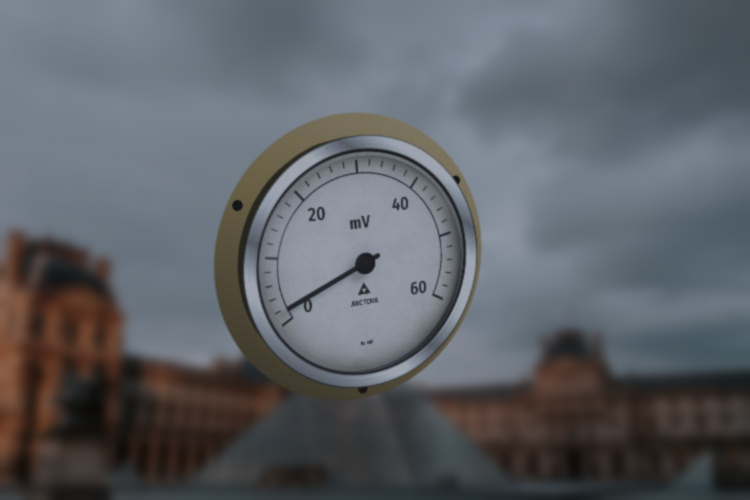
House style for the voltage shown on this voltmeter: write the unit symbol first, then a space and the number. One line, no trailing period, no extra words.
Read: mV 2
